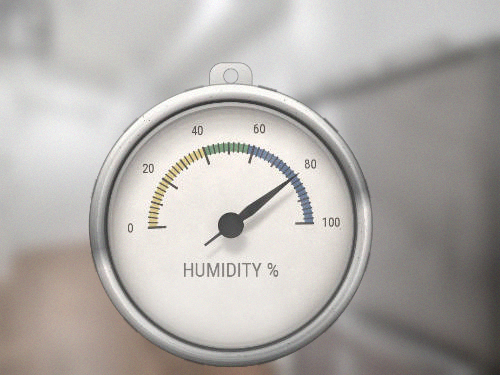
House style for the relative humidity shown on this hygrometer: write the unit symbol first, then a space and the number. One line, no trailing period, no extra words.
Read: % 80
